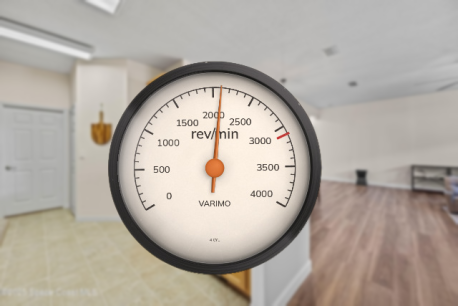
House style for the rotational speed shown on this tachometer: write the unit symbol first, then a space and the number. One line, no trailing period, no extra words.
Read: rpm 2100
